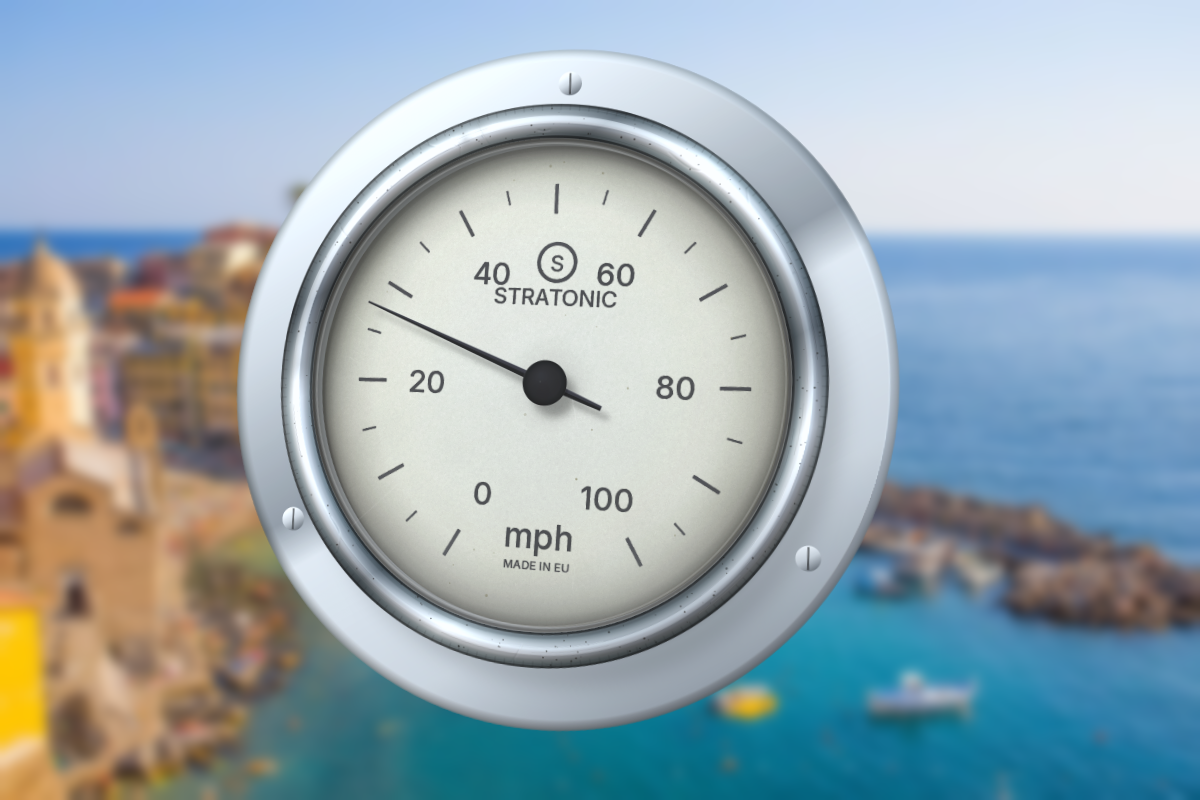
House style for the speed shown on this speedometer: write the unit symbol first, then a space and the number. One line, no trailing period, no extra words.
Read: mph 27.5
